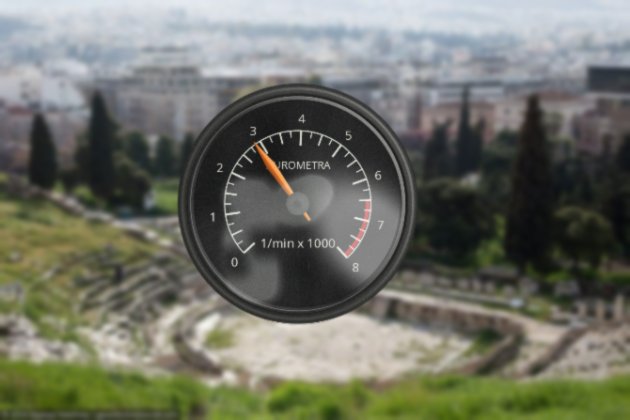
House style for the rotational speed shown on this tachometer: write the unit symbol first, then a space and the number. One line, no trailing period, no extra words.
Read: rpm 2875
